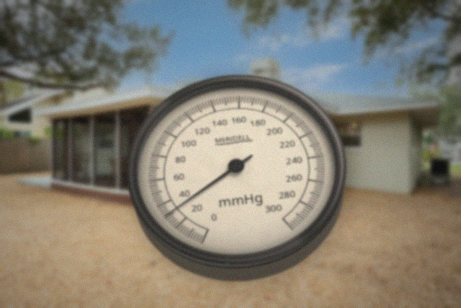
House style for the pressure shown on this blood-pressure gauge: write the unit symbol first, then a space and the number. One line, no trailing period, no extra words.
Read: mmHg 30
